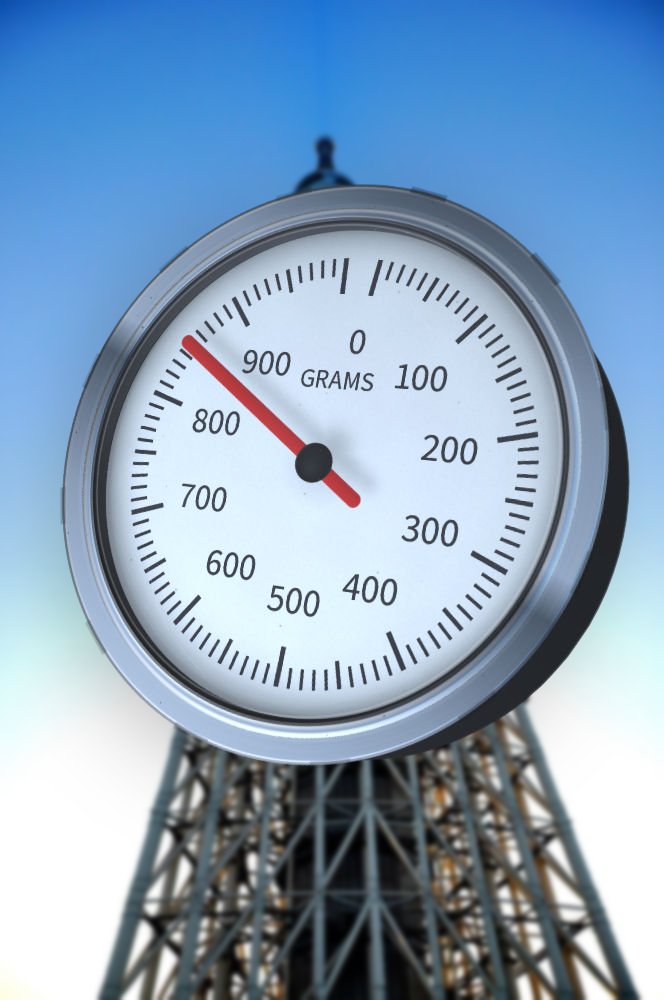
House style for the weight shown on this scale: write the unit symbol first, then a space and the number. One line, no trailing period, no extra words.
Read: g 850
